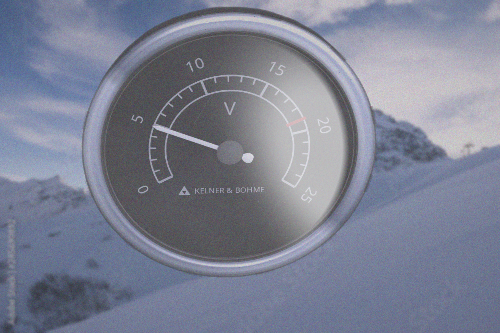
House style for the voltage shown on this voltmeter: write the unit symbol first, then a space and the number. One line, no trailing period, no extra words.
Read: V 5
